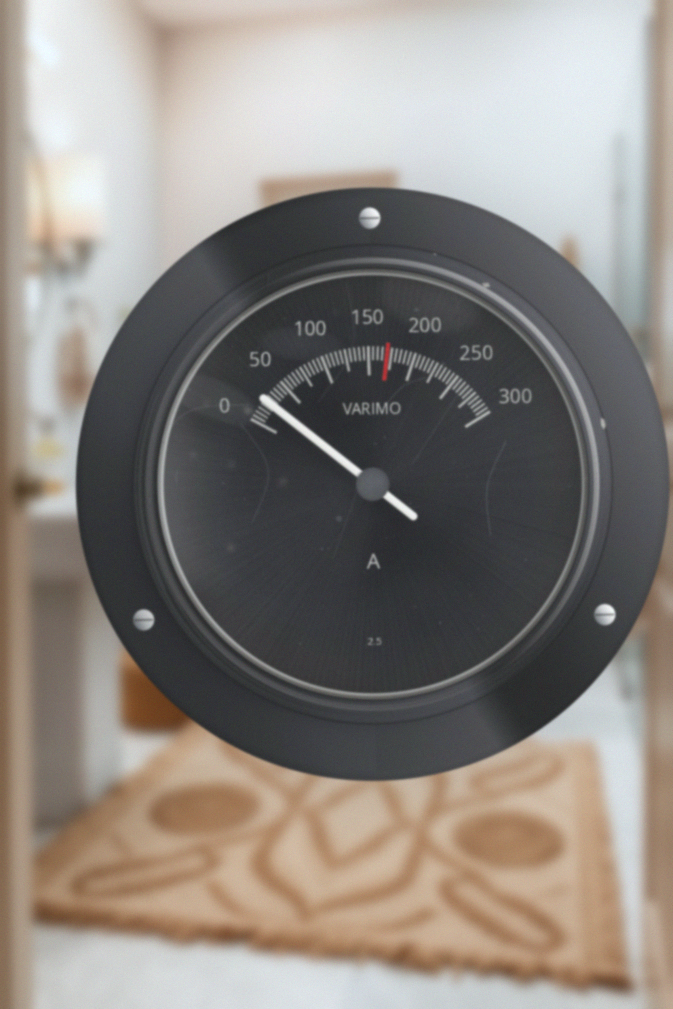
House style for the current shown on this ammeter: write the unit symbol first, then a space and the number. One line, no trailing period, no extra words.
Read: A 25
